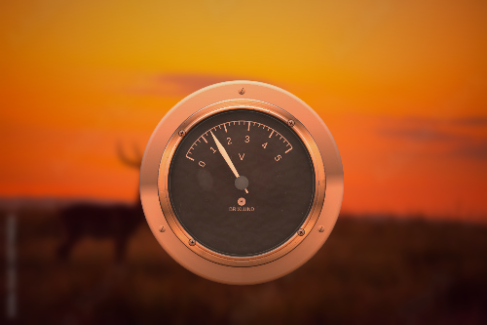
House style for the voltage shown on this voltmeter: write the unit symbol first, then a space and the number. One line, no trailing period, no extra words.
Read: V 1.4
